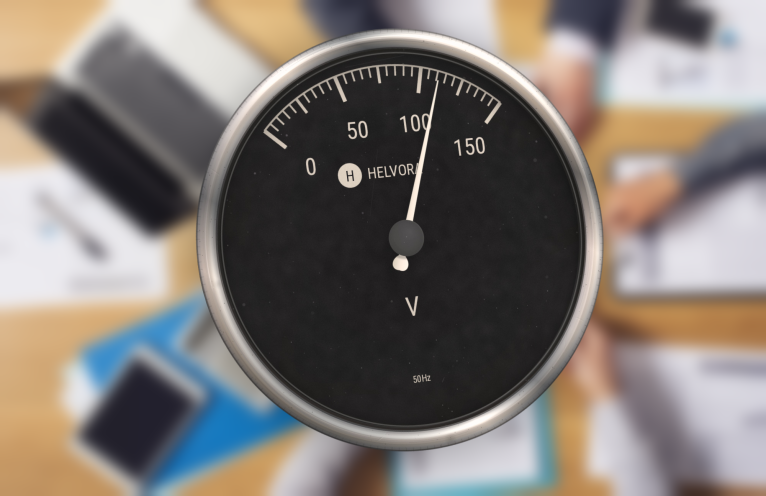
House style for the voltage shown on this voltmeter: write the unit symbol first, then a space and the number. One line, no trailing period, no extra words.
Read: V 110
